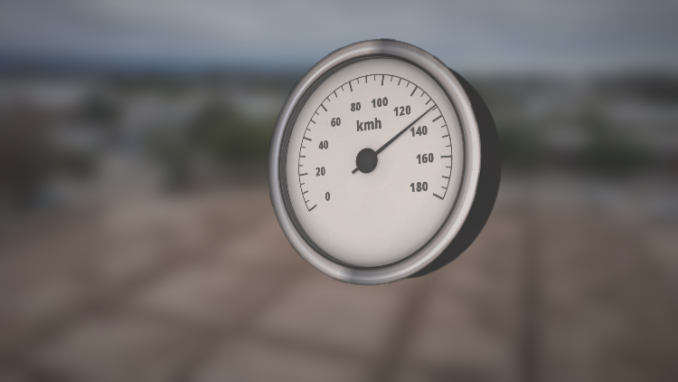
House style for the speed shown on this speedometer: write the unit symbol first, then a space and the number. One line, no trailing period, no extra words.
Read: km/h 135
